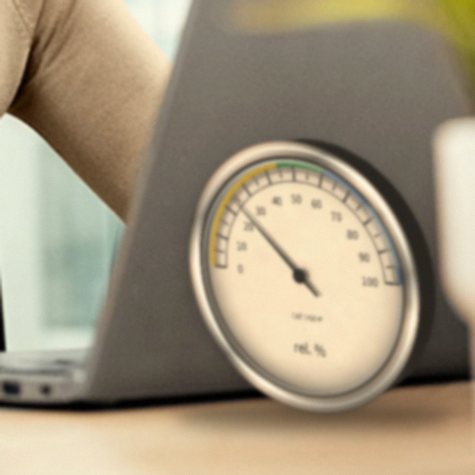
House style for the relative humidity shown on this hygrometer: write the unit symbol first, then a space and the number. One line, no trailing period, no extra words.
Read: % 25
